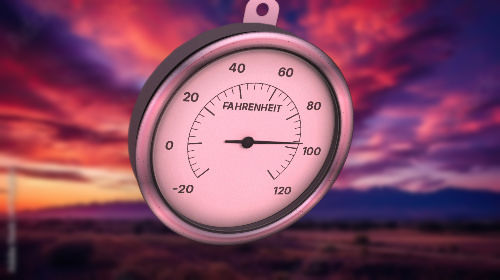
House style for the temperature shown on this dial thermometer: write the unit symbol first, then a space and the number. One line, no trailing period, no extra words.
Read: °F 96
